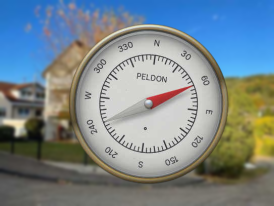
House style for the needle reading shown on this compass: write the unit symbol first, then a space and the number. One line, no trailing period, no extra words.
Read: ° 60
